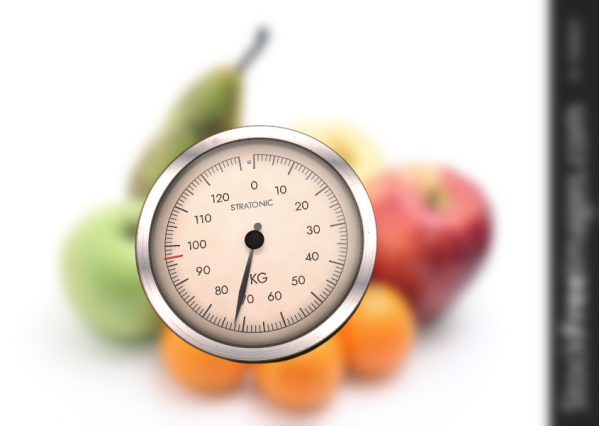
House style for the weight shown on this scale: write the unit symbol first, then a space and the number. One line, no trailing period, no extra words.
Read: kg 72
